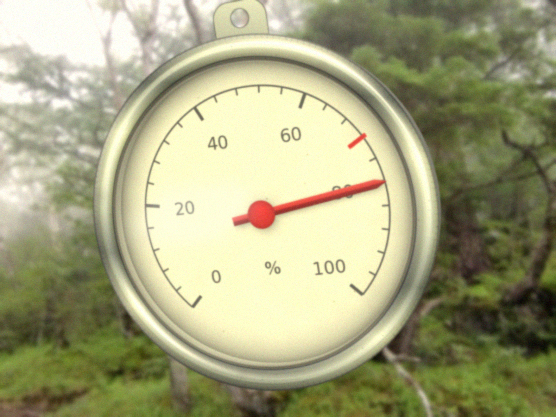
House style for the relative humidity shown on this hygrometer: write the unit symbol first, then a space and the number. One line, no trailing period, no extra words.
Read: % 80
